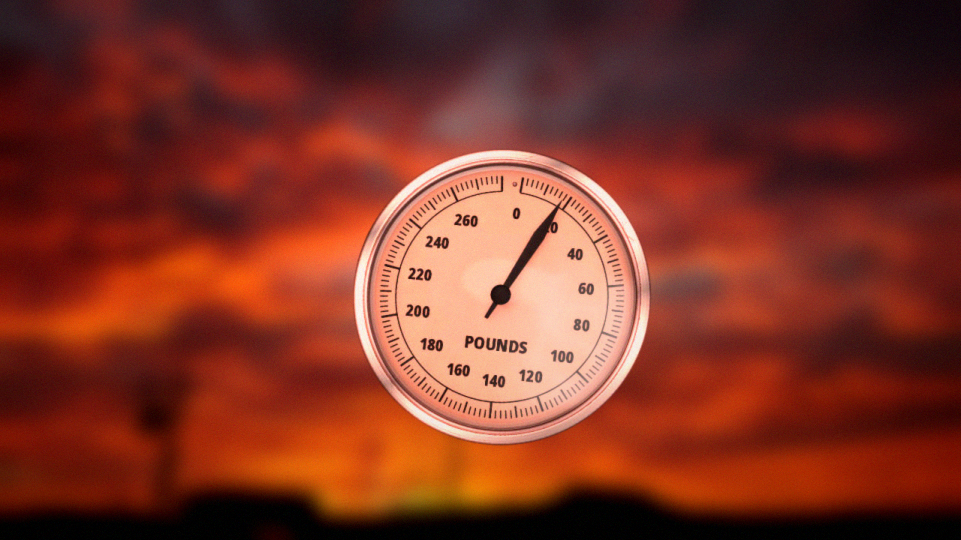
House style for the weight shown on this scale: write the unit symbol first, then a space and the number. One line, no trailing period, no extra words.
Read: lb 18
